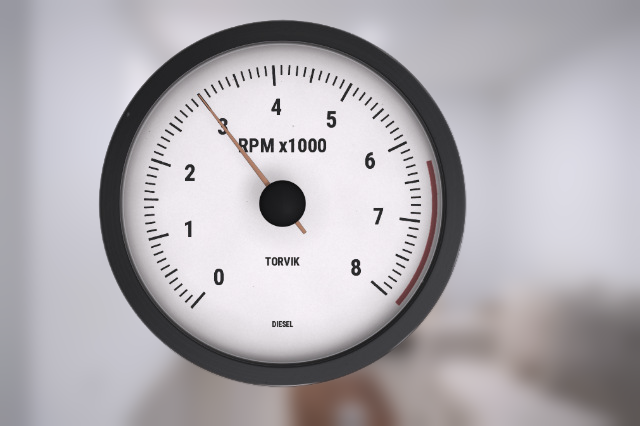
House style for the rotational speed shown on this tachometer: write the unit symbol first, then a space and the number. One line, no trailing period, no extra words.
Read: rpm 3000
